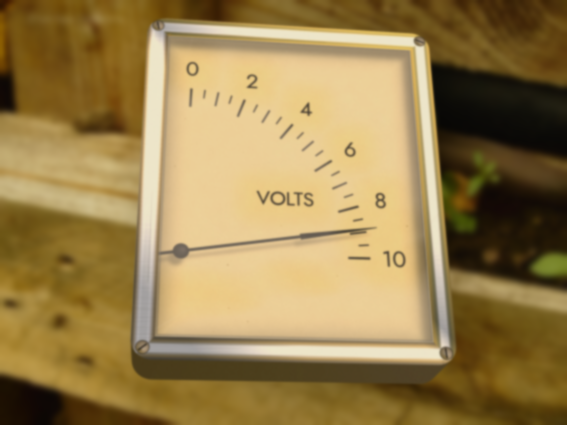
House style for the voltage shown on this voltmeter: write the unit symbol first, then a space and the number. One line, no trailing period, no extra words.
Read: V 9
